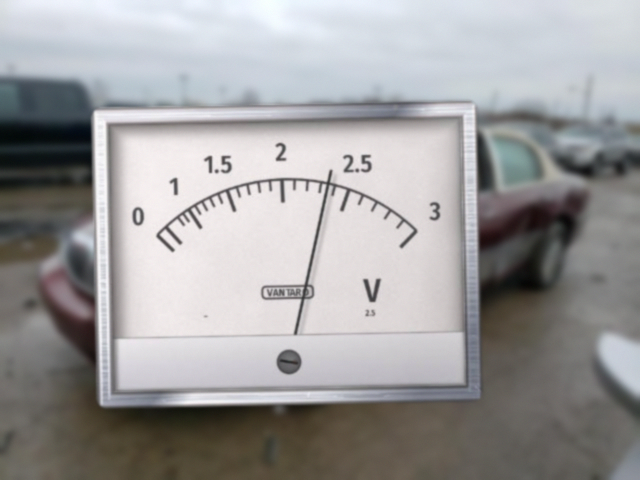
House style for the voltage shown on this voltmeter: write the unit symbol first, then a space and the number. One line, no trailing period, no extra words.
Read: V 2.35
